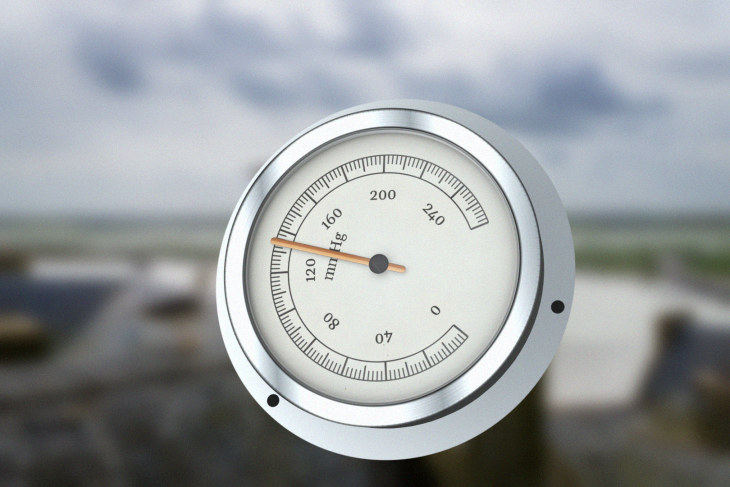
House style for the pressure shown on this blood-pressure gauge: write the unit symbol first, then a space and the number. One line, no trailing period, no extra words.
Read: mmHg 134
